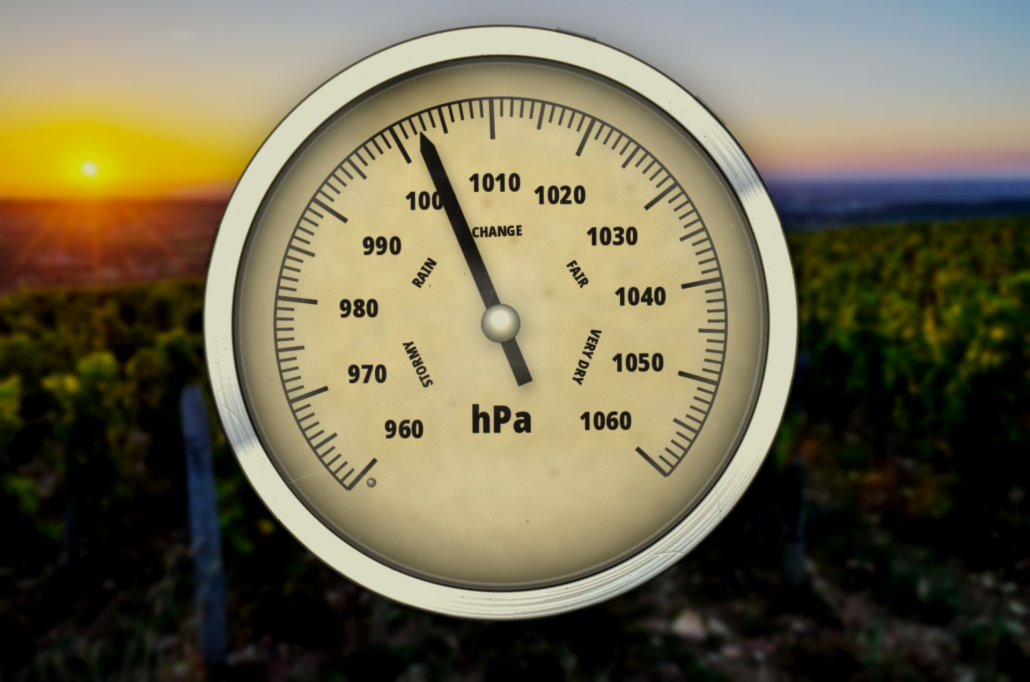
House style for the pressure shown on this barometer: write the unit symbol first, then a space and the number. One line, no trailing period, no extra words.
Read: hPa 1002.5
